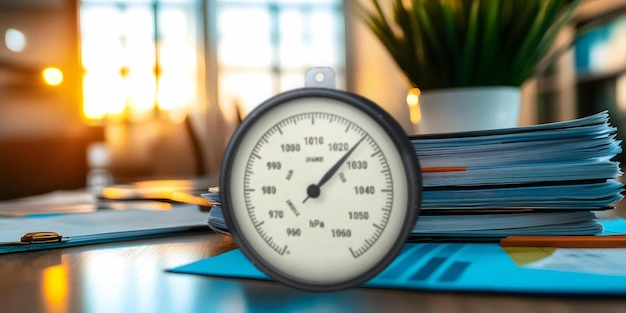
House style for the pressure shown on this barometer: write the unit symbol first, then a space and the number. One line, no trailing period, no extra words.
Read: hPa 1025
